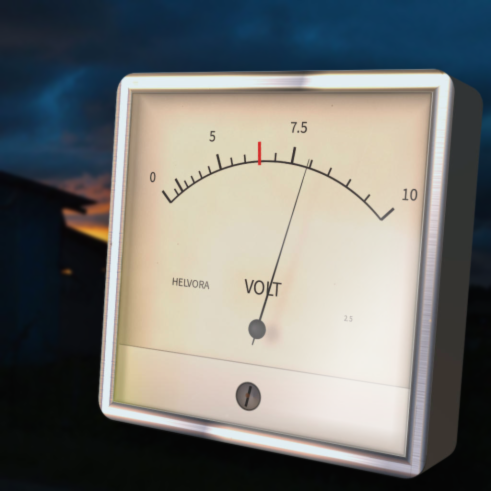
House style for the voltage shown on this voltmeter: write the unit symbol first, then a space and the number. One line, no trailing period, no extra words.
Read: V 8
